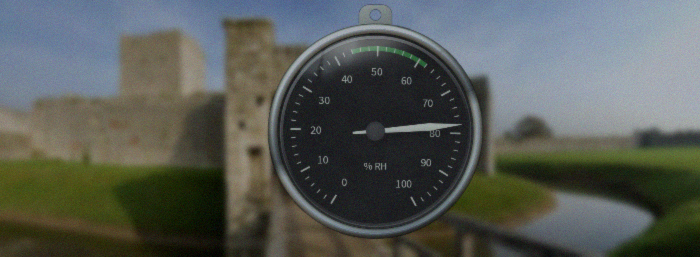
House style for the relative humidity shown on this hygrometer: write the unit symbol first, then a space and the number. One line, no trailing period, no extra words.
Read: % 78
